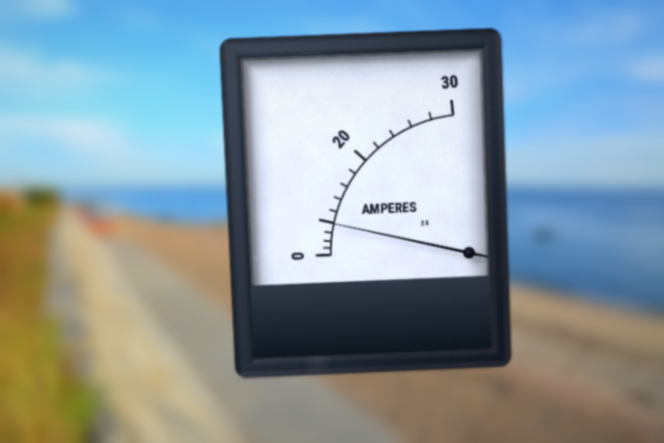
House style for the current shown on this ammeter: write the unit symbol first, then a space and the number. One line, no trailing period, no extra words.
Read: A 10
